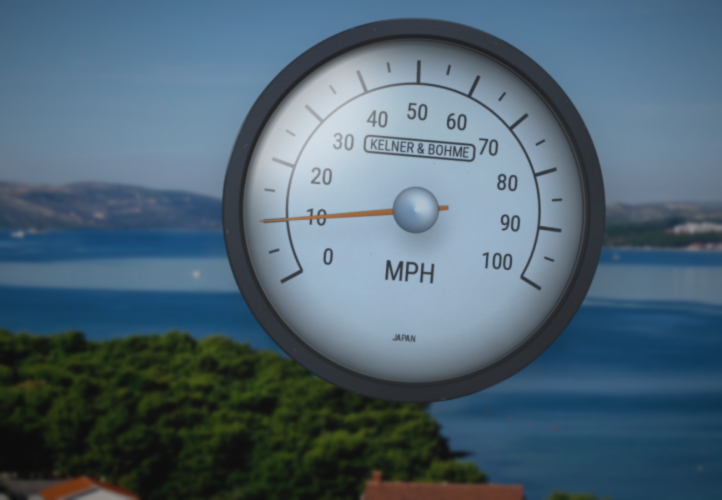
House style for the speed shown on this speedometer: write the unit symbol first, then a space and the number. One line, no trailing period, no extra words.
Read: mph 10
